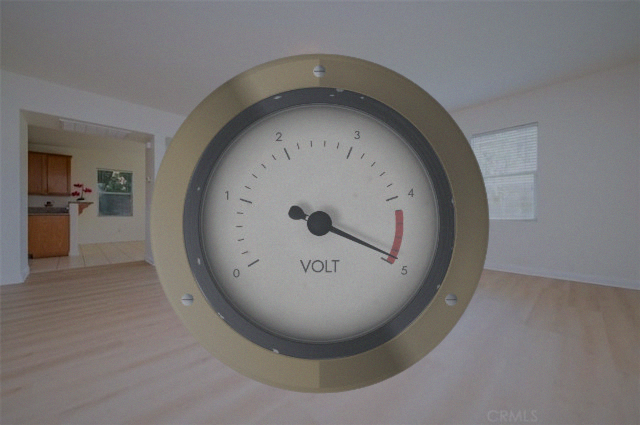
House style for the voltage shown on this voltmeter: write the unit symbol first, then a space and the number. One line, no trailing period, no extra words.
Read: V 4.9
